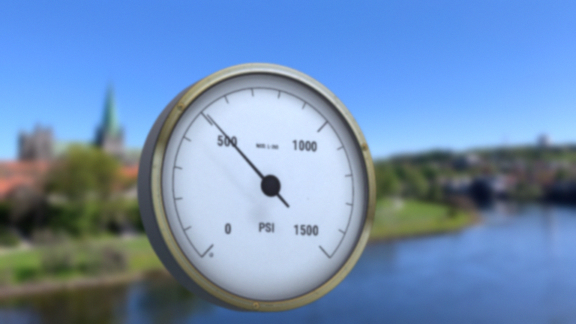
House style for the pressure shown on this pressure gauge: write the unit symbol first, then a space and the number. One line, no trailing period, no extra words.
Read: psi 500
